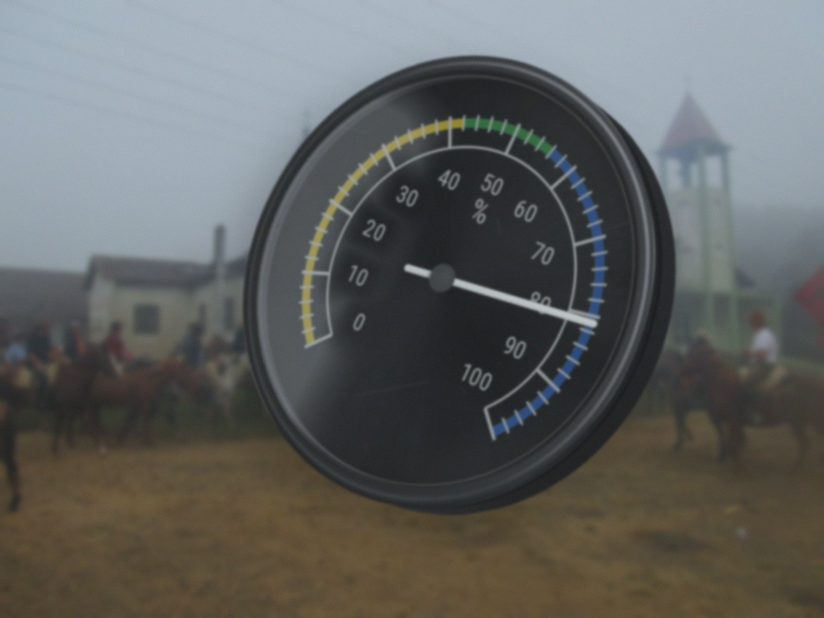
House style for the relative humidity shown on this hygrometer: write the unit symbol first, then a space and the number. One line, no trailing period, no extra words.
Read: % 81
